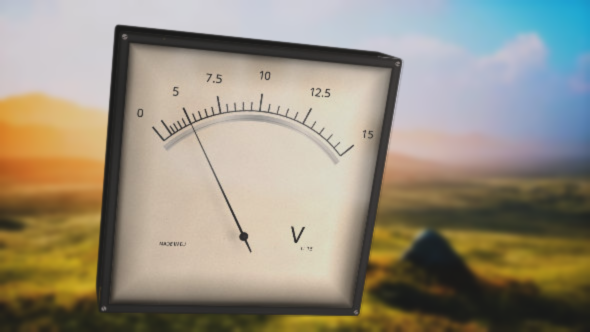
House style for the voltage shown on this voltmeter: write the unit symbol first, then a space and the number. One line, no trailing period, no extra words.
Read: V 5
